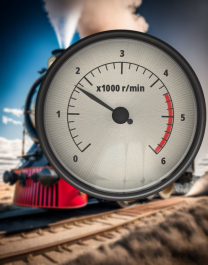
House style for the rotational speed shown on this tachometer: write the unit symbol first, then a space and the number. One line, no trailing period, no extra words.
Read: rpm 1700
